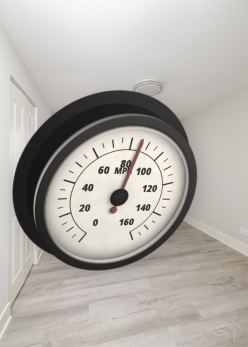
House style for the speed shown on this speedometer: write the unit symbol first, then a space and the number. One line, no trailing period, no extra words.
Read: mph 85
